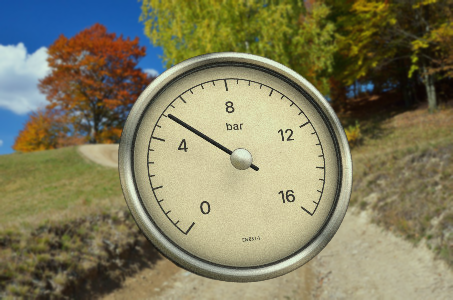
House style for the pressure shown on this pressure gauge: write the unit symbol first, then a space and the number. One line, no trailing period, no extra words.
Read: bar 5
